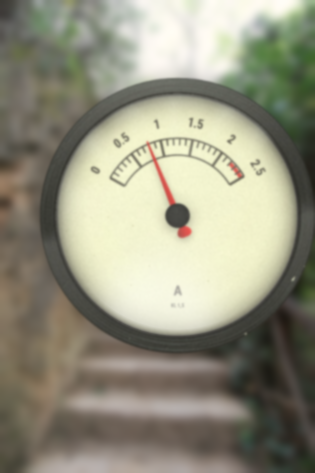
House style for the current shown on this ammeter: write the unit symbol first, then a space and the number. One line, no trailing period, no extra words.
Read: A 0.8
